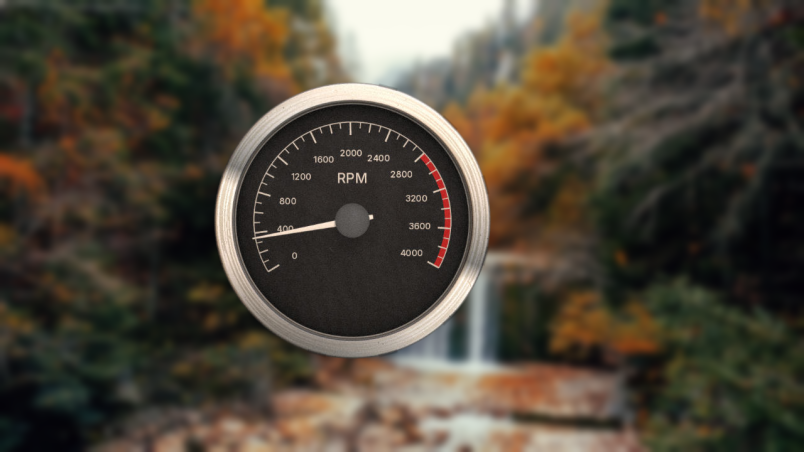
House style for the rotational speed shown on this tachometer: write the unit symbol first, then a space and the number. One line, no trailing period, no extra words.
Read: rpm 350
